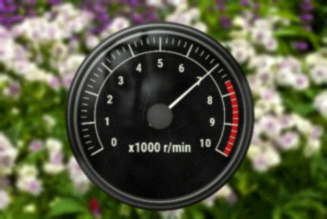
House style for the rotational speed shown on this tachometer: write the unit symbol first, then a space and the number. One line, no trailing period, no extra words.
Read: rpm 7000
